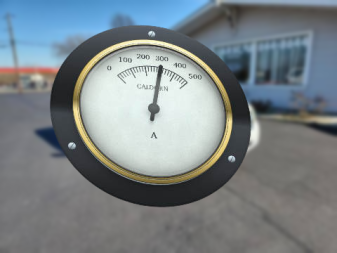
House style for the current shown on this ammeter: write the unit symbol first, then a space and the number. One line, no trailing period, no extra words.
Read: A 300
